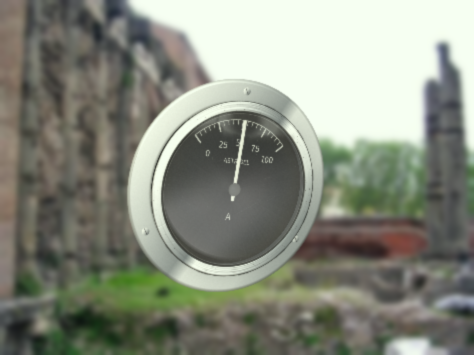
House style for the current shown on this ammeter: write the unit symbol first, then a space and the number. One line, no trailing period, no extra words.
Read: A 50
